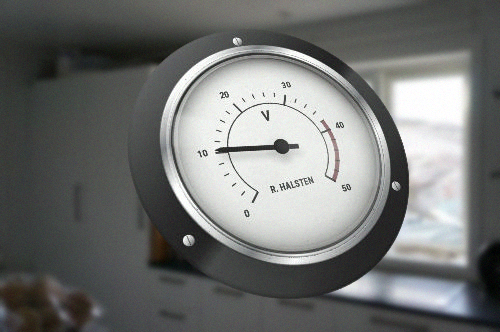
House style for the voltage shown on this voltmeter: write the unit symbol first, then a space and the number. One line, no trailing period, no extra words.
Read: V 10
